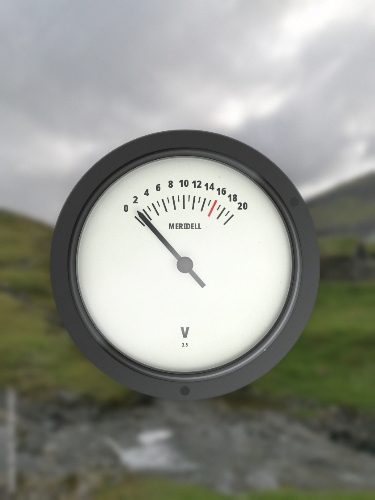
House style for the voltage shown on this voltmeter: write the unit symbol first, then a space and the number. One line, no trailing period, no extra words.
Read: V 1
